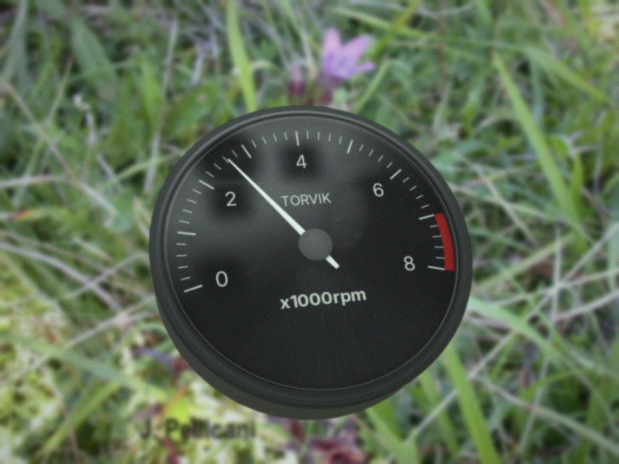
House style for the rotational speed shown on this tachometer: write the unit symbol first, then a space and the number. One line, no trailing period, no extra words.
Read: rpm 2600
